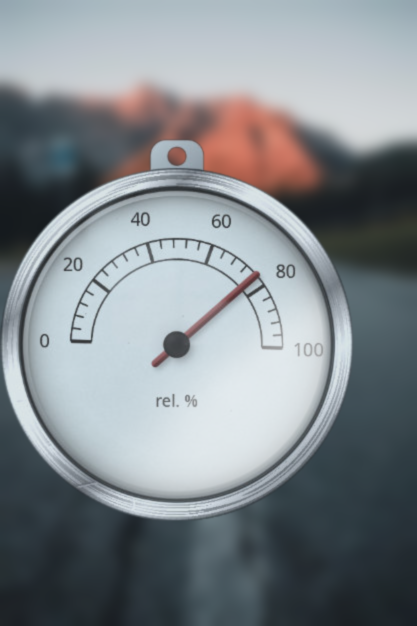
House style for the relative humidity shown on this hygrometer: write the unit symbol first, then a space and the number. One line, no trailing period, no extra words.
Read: % 76
